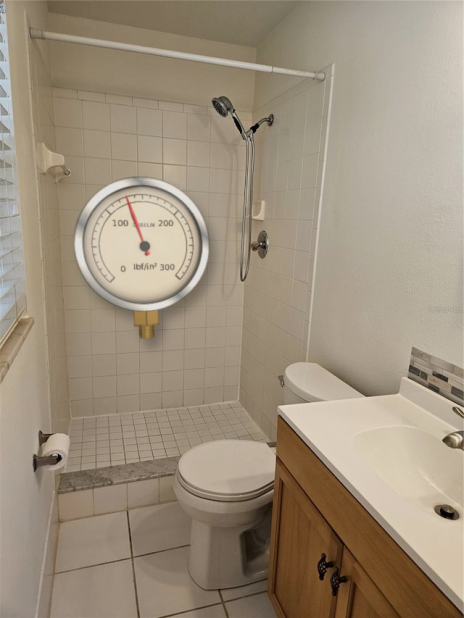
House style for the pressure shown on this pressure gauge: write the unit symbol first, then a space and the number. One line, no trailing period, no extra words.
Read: psi 130
